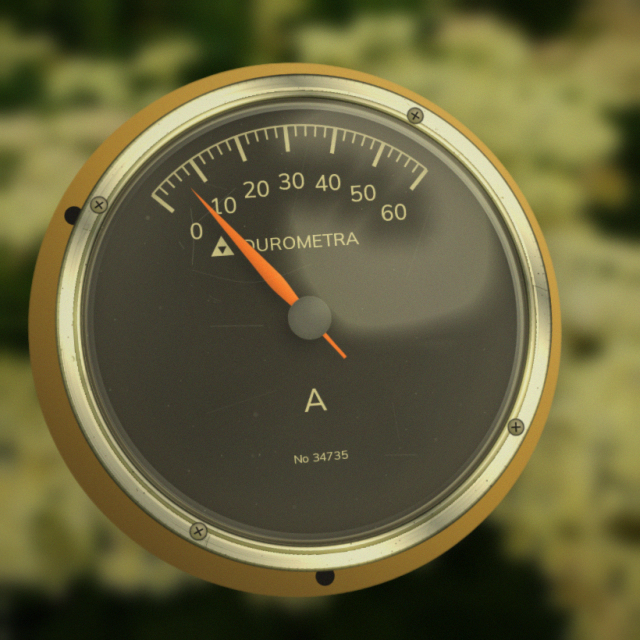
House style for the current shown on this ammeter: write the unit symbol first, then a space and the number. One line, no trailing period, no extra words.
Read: A 6
